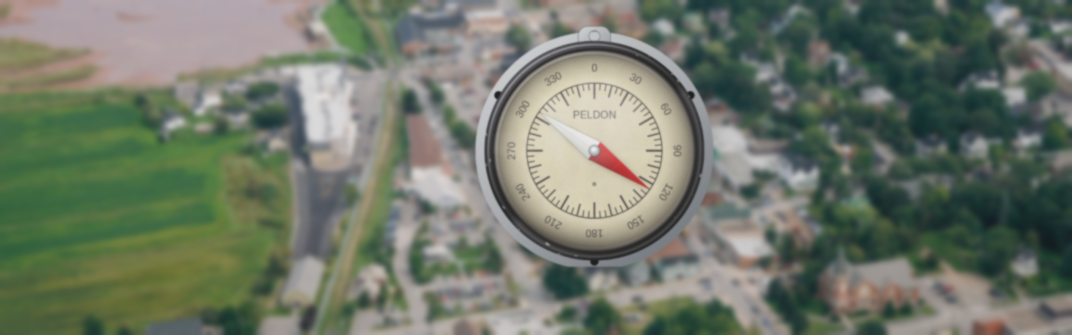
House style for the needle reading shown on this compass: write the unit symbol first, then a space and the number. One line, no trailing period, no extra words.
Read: ° 125
